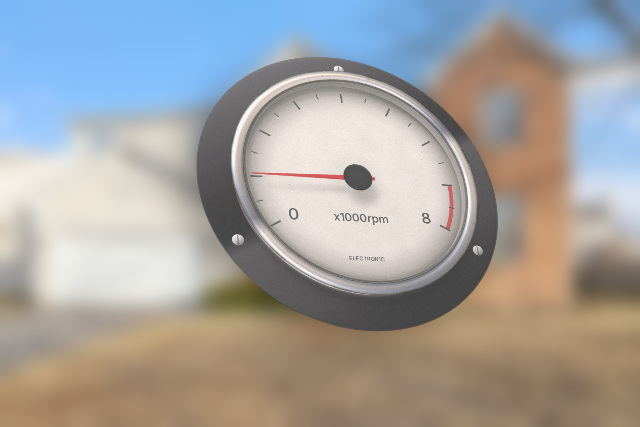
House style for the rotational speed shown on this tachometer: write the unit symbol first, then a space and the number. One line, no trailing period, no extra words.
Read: rpm 1000
